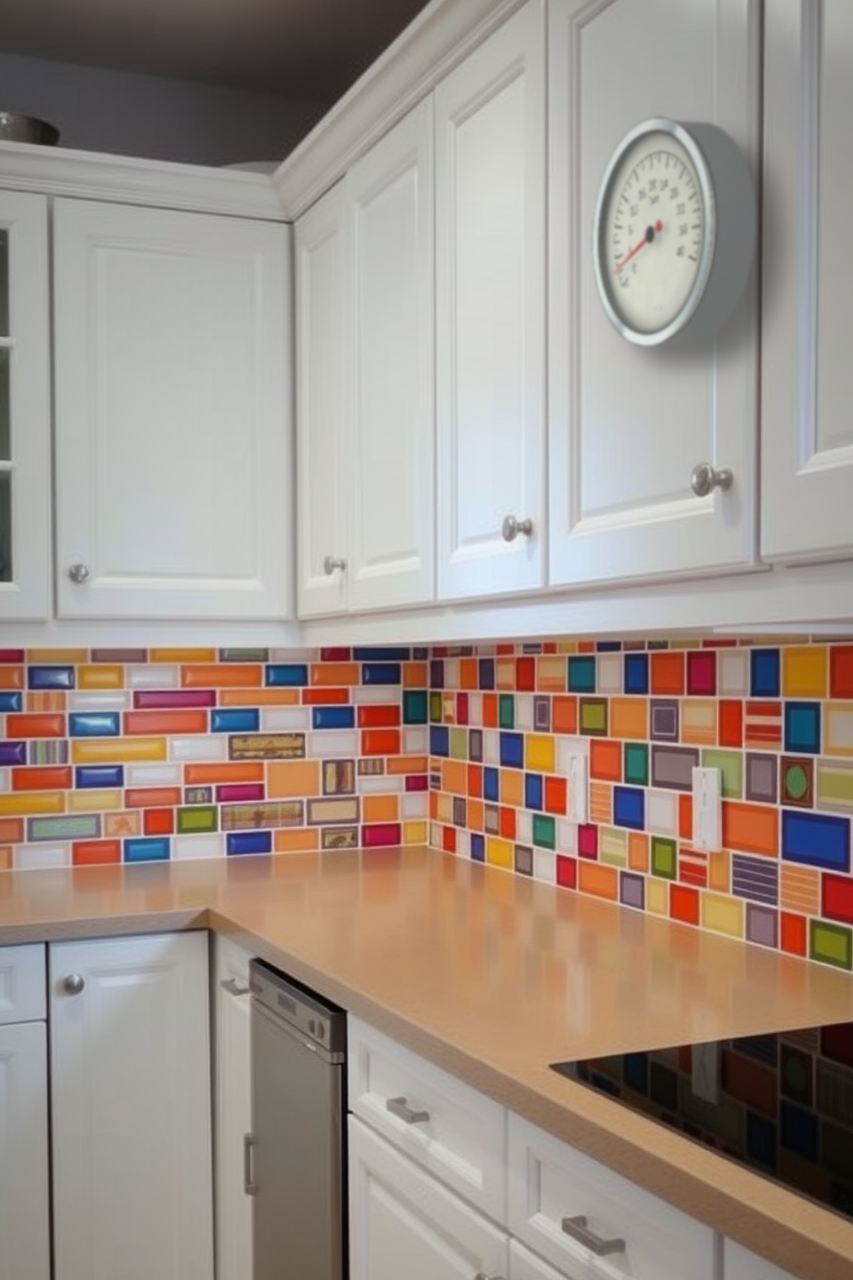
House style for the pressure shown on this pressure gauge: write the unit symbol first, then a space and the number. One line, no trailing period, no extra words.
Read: bar 2
